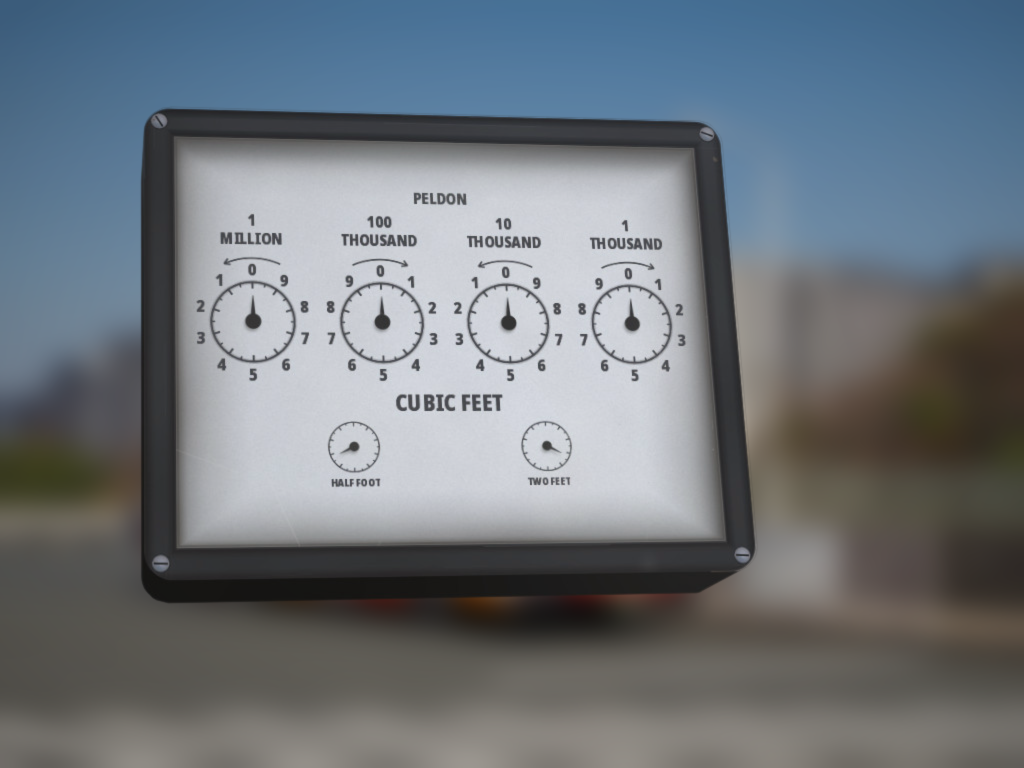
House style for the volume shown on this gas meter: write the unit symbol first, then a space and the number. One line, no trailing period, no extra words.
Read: ft³ 0
